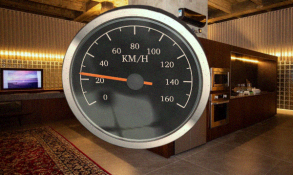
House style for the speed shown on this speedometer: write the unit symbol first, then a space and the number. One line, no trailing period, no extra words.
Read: km/h 25
